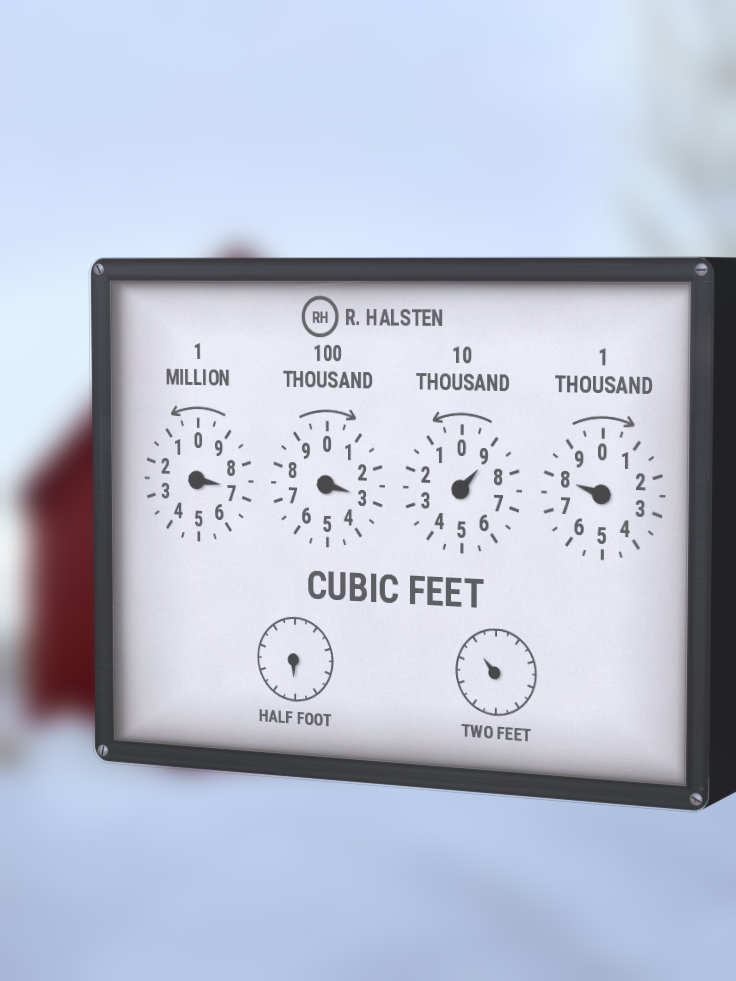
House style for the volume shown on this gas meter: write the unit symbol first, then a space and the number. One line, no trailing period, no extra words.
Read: ft³ 728800
